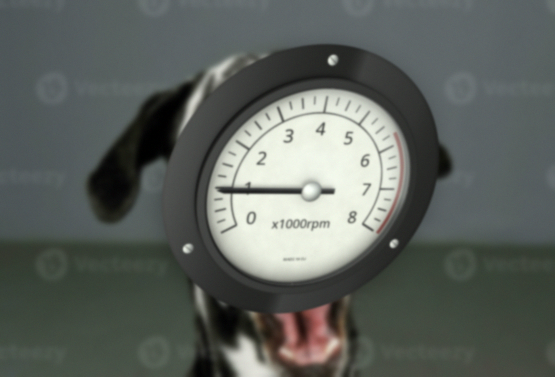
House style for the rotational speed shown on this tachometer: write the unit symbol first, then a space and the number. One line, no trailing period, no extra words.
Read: rpm 1000
